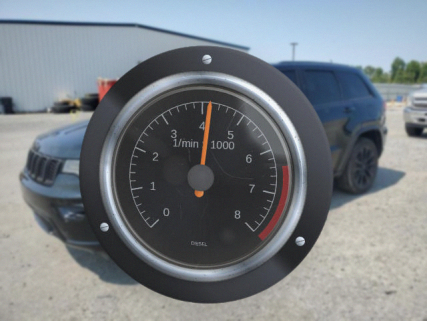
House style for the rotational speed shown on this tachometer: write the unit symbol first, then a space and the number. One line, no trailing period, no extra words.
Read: rpm 4200
